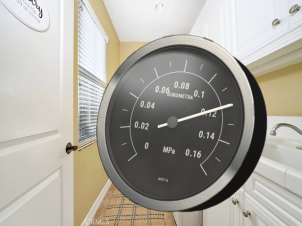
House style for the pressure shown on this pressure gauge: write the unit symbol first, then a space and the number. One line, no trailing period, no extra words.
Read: MPa 0.12
